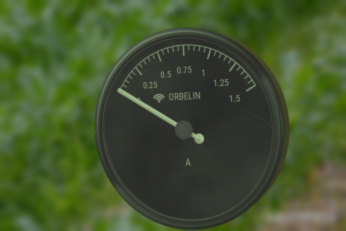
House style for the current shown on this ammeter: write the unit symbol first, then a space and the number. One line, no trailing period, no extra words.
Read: A 0
